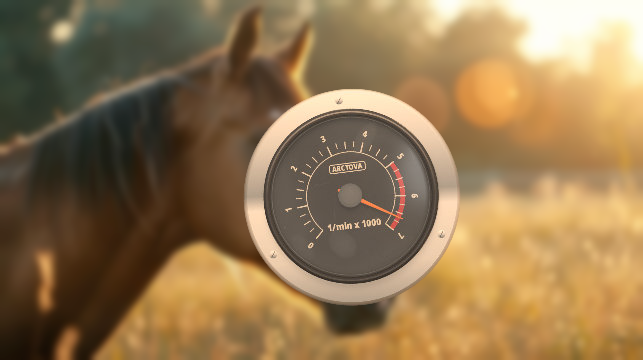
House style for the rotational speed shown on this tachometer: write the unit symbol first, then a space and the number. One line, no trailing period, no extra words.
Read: rpm 6625
